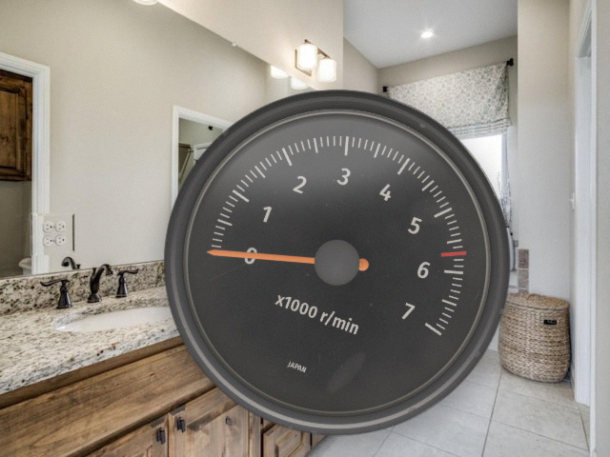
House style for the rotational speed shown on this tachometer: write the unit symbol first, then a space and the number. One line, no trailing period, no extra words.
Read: rpm 0
